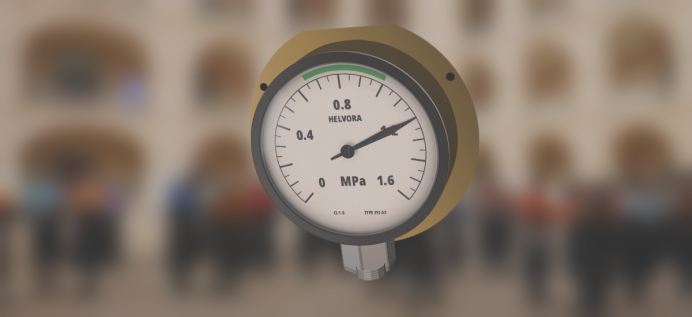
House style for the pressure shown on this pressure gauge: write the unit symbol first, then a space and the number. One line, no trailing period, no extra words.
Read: MPa 1.2
